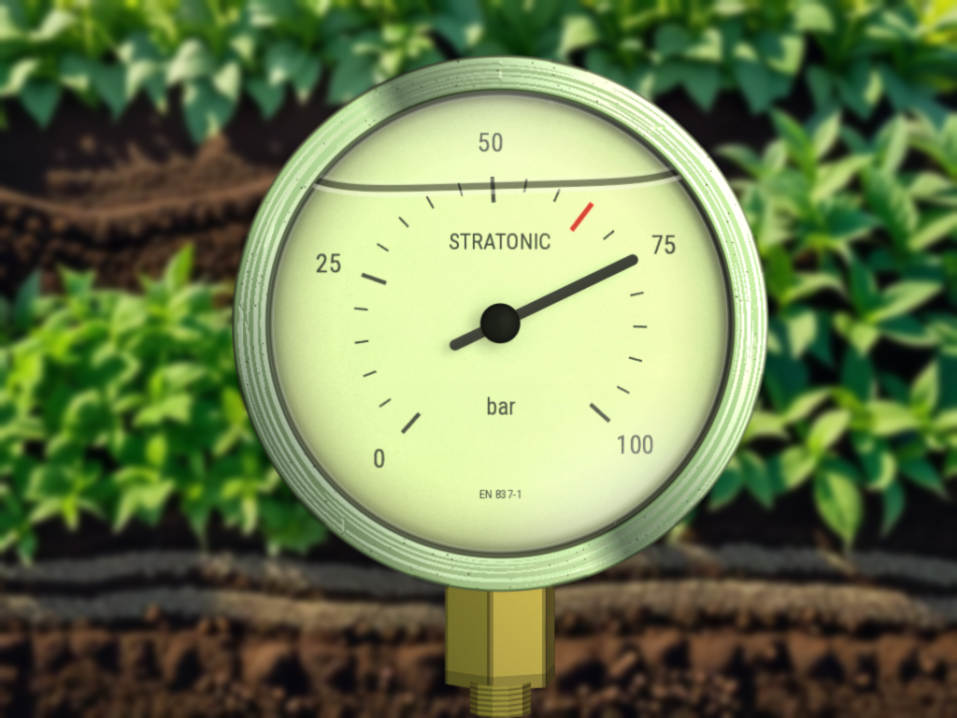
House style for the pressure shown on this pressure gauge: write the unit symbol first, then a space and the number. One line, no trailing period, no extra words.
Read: bar 75
